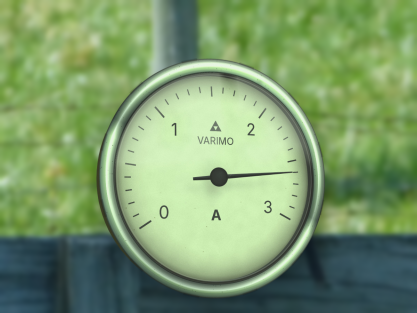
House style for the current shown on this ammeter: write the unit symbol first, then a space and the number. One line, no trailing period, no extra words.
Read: A 2.6
